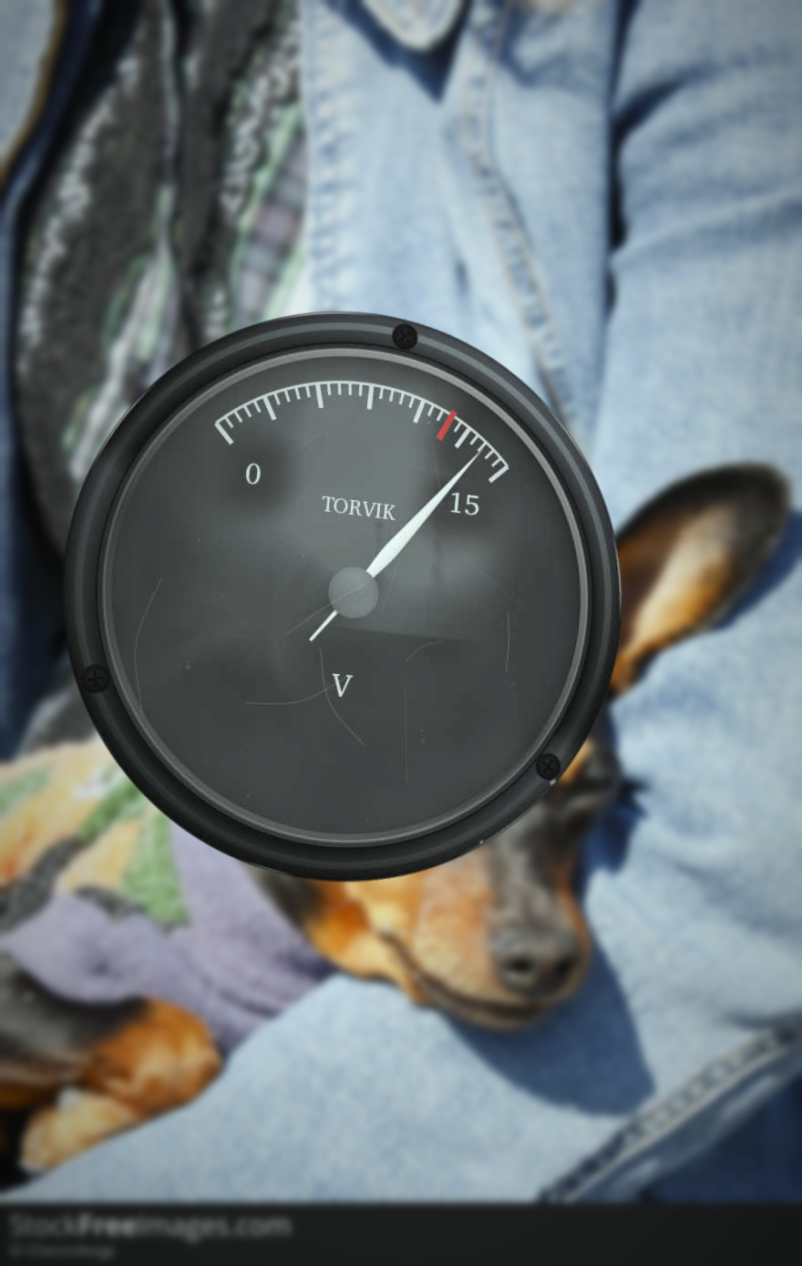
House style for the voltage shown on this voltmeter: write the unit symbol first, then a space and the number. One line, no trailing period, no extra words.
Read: V 13.5
